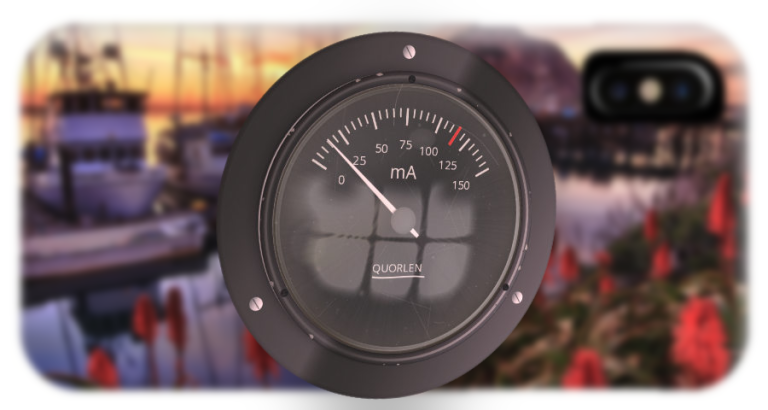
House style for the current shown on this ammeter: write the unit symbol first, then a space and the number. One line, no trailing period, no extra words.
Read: mA 15
